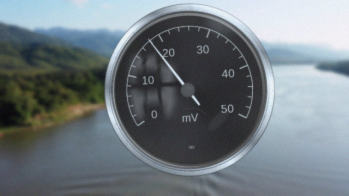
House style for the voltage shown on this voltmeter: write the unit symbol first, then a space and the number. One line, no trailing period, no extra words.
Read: mV 18
